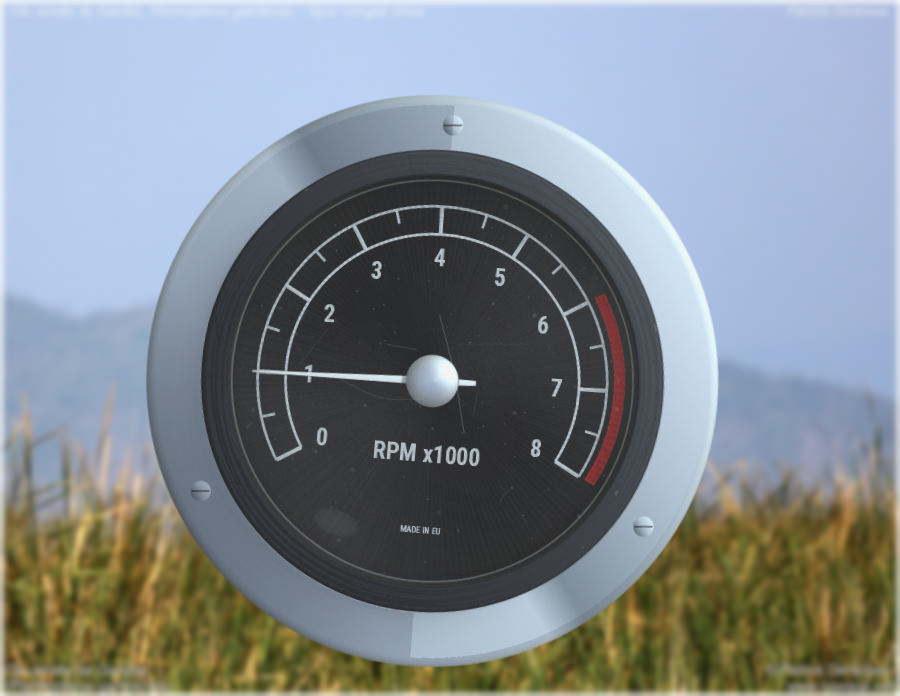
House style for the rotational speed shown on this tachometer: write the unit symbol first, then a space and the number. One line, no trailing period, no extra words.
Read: rpm 1000
